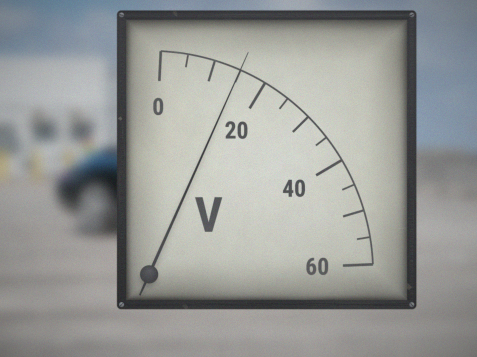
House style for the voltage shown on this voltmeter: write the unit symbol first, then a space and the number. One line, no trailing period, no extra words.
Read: V 15
